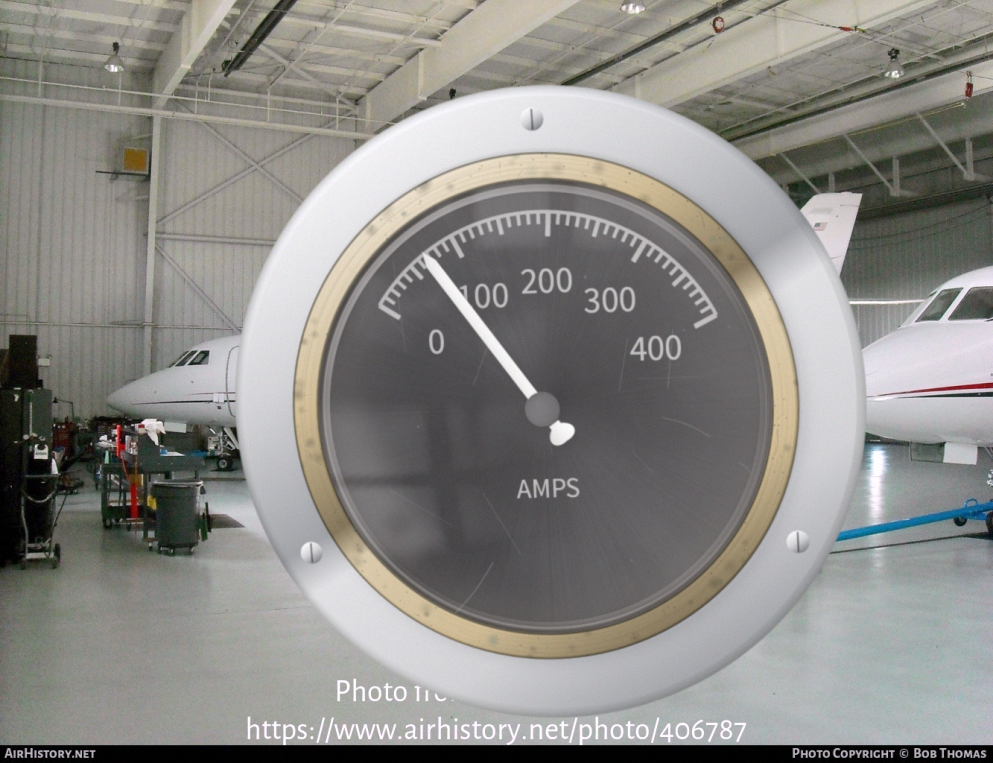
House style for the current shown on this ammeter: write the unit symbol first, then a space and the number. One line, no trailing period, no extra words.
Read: A 70
